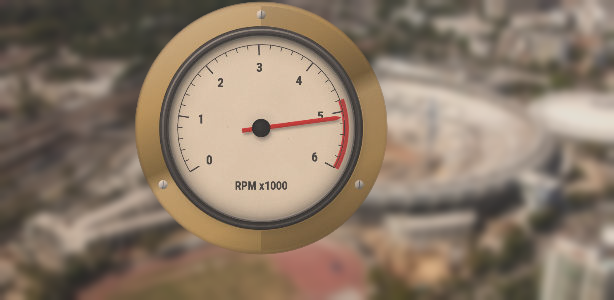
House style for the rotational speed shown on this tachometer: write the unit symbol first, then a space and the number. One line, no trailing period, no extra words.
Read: rpm 5100
